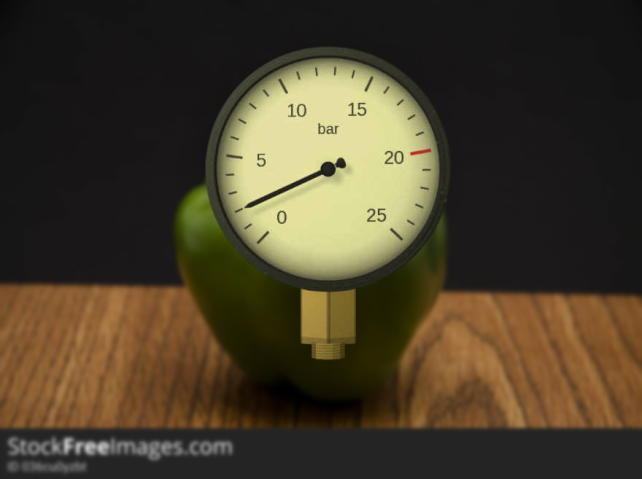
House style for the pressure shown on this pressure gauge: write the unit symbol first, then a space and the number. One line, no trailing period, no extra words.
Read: bar 2
